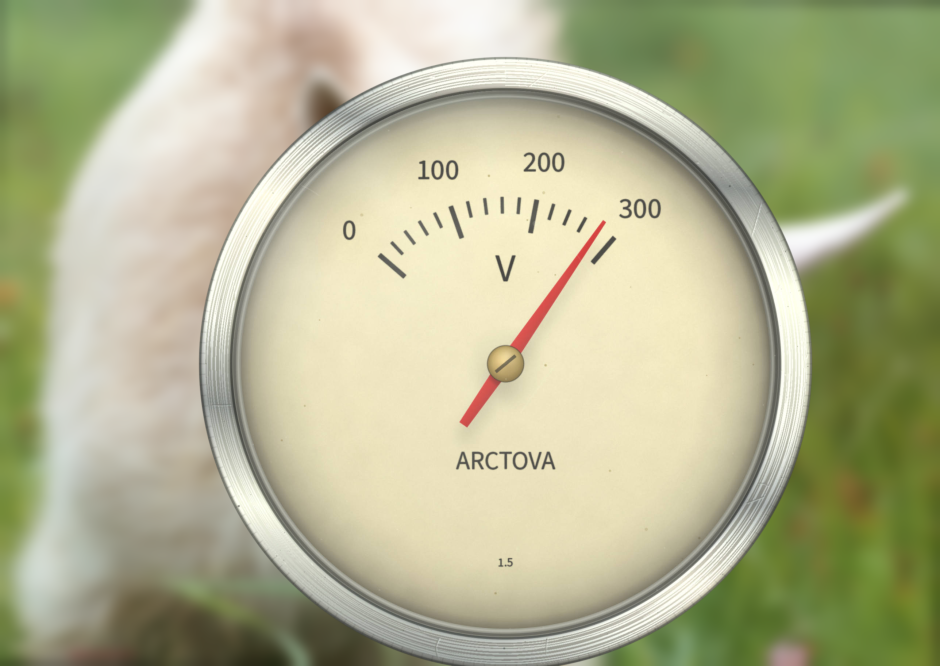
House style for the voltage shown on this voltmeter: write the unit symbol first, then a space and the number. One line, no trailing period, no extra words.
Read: V 280
